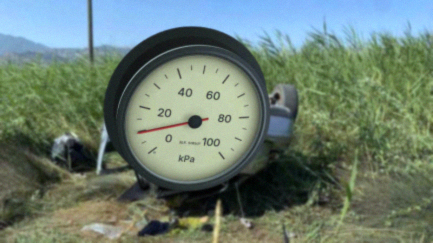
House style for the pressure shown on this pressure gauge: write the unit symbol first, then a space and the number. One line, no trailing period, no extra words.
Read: kPa 10
